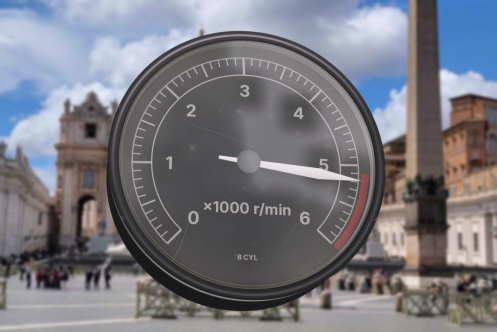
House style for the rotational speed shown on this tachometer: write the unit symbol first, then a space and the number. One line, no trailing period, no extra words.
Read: rpm 5200
